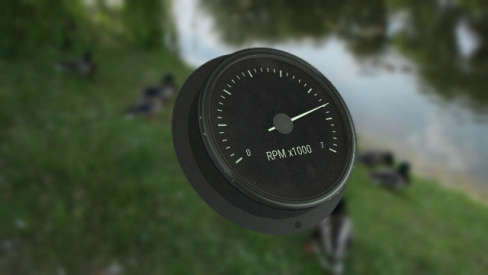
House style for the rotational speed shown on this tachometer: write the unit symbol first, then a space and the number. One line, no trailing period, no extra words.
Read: rpm 5600
